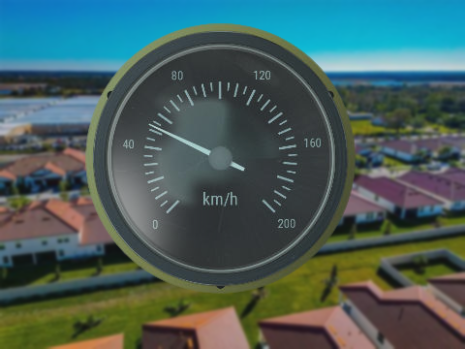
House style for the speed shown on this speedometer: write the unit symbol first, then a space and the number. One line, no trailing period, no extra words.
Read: km/h 52.5
